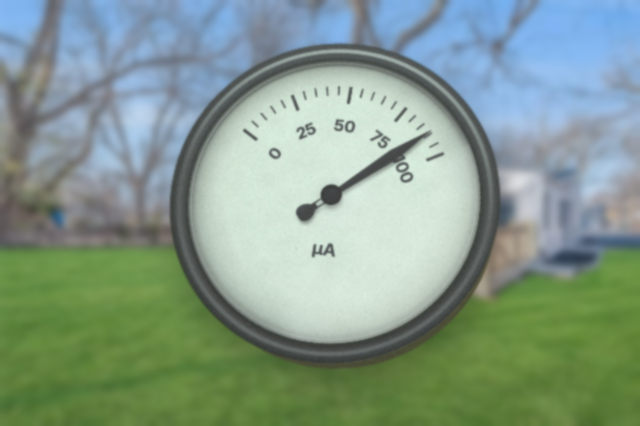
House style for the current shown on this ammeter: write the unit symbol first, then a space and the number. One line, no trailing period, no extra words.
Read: µA 90
